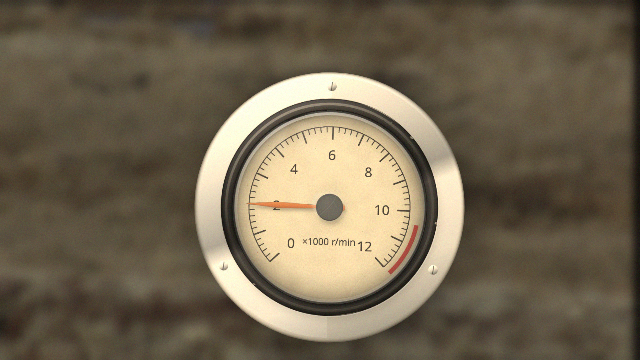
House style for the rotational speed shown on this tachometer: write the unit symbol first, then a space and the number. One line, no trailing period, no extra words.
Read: rpm 2000
